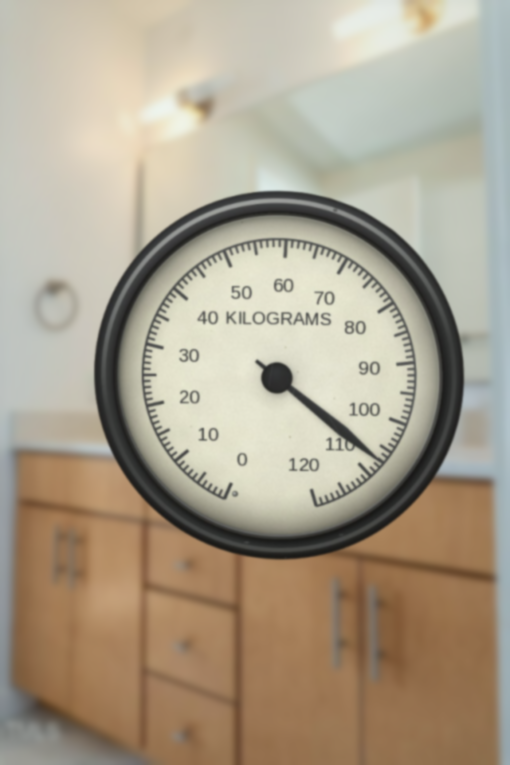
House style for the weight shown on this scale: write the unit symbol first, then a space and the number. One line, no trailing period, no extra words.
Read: kg 107
